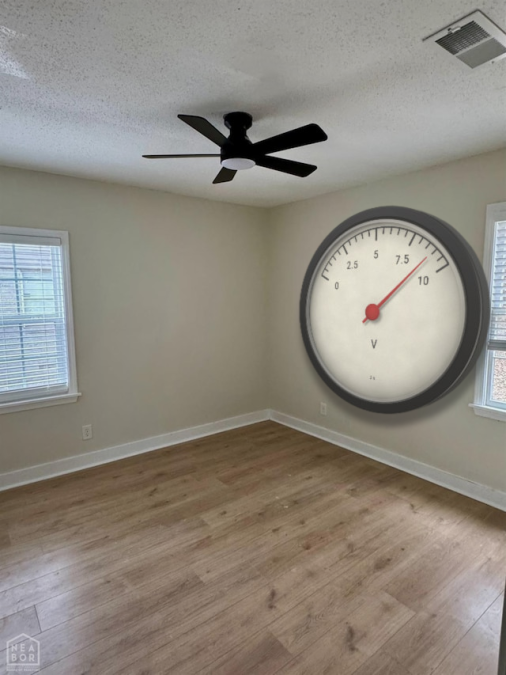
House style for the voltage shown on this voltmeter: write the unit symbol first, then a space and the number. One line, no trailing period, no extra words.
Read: V 9
